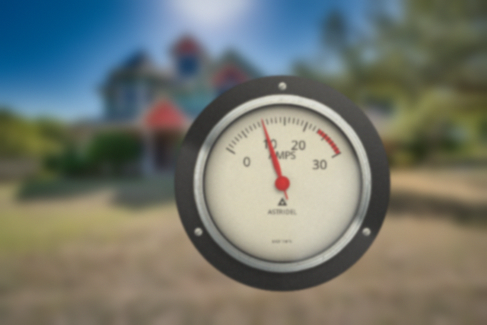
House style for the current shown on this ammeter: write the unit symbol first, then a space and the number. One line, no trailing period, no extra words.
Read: A 10
